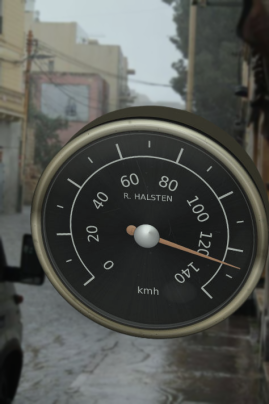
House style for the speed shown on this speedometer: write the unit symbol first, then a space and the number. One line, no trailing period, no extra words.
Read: km/h 125
